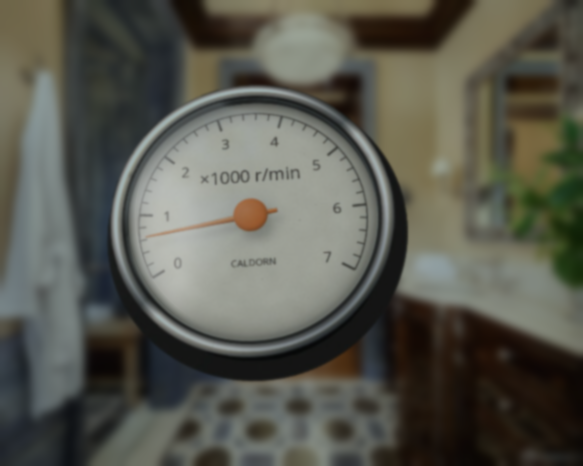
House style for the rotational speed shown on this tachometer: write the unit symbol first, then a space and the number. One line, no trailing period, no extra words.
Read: rpm 600
